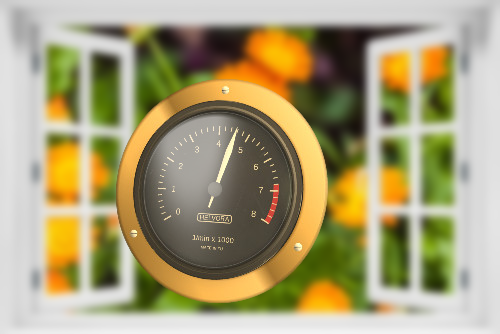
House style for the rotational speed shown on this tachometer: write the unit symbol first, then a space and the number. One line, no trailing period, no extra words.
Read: rpm 4600
